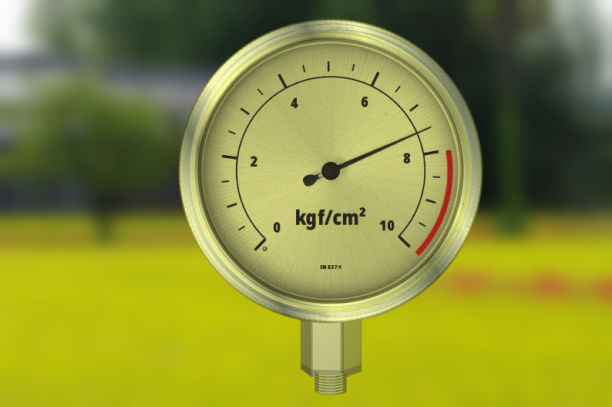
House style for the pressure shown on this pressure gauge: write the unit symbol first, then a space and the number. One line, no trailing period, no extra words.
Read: kg/cm² 7.5
